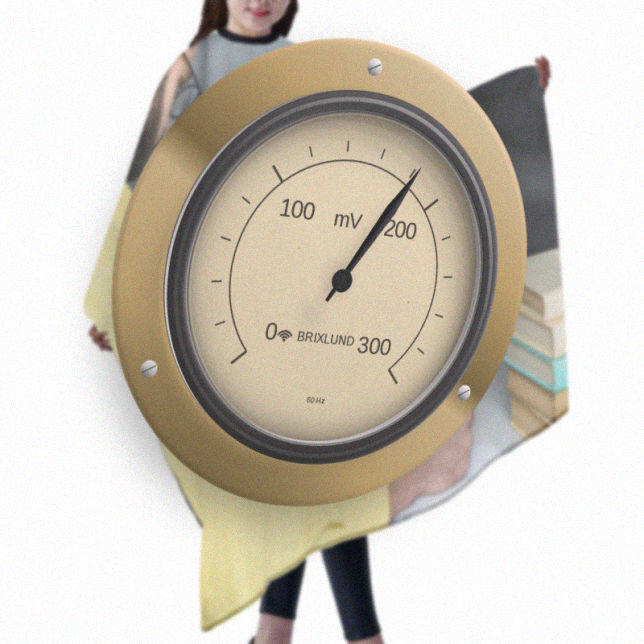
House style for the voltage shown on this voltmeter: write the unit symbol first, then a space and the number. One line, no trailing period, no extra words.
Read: mV 180
